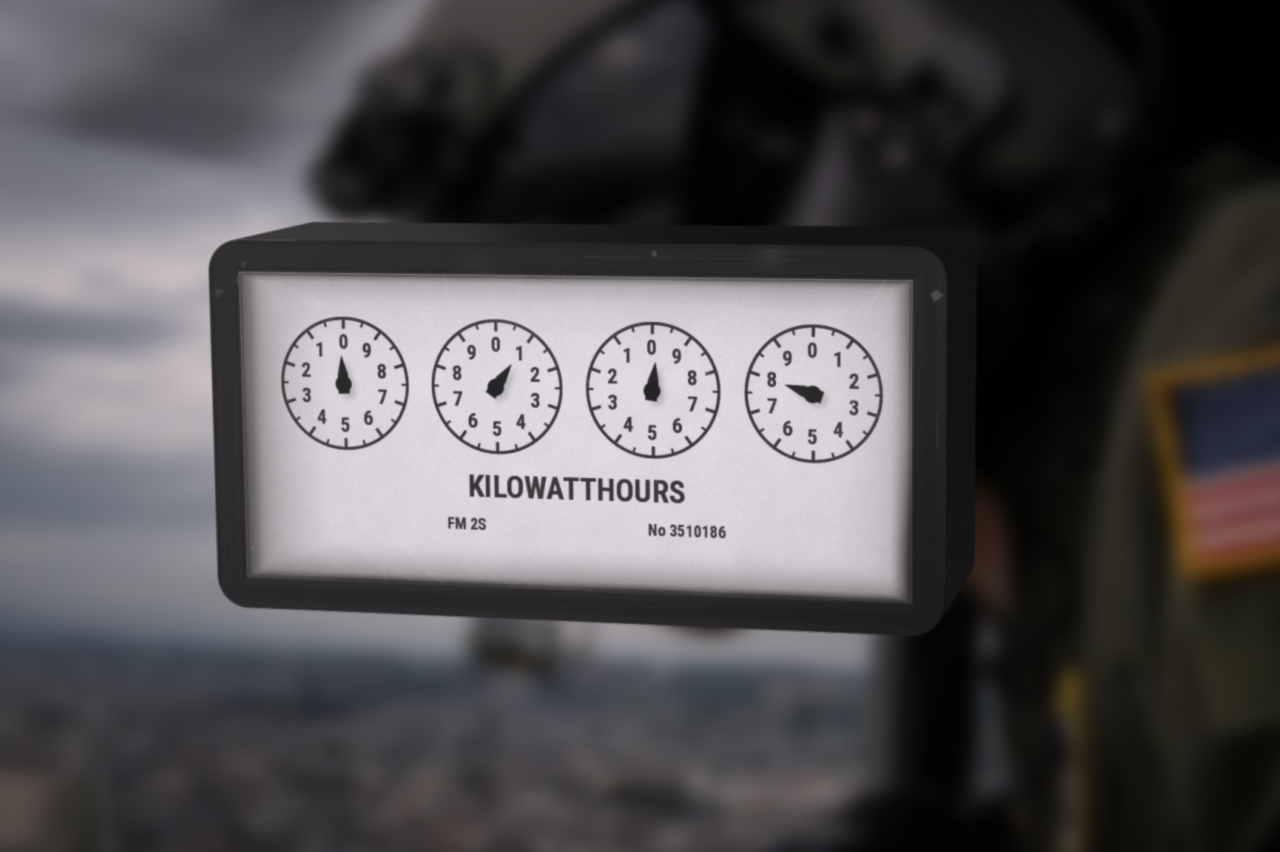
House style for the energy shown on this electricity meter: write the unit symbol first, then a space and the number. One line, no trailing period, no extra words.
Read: kWh 98
